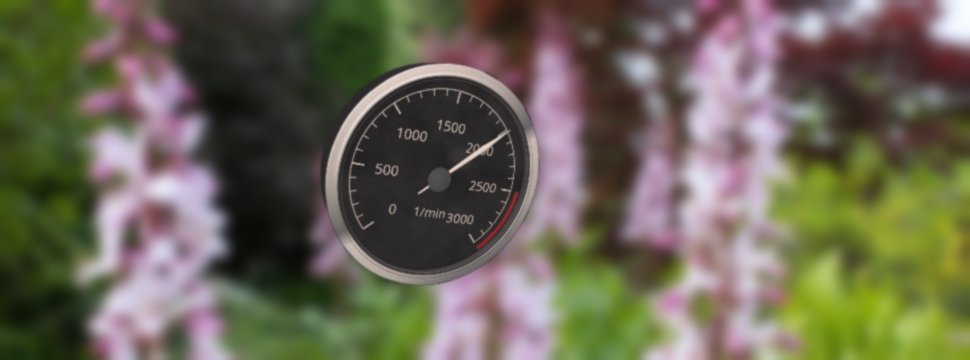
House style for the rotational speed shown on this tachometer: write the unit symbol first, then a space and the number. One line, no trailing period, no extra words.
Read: rpm 2000
